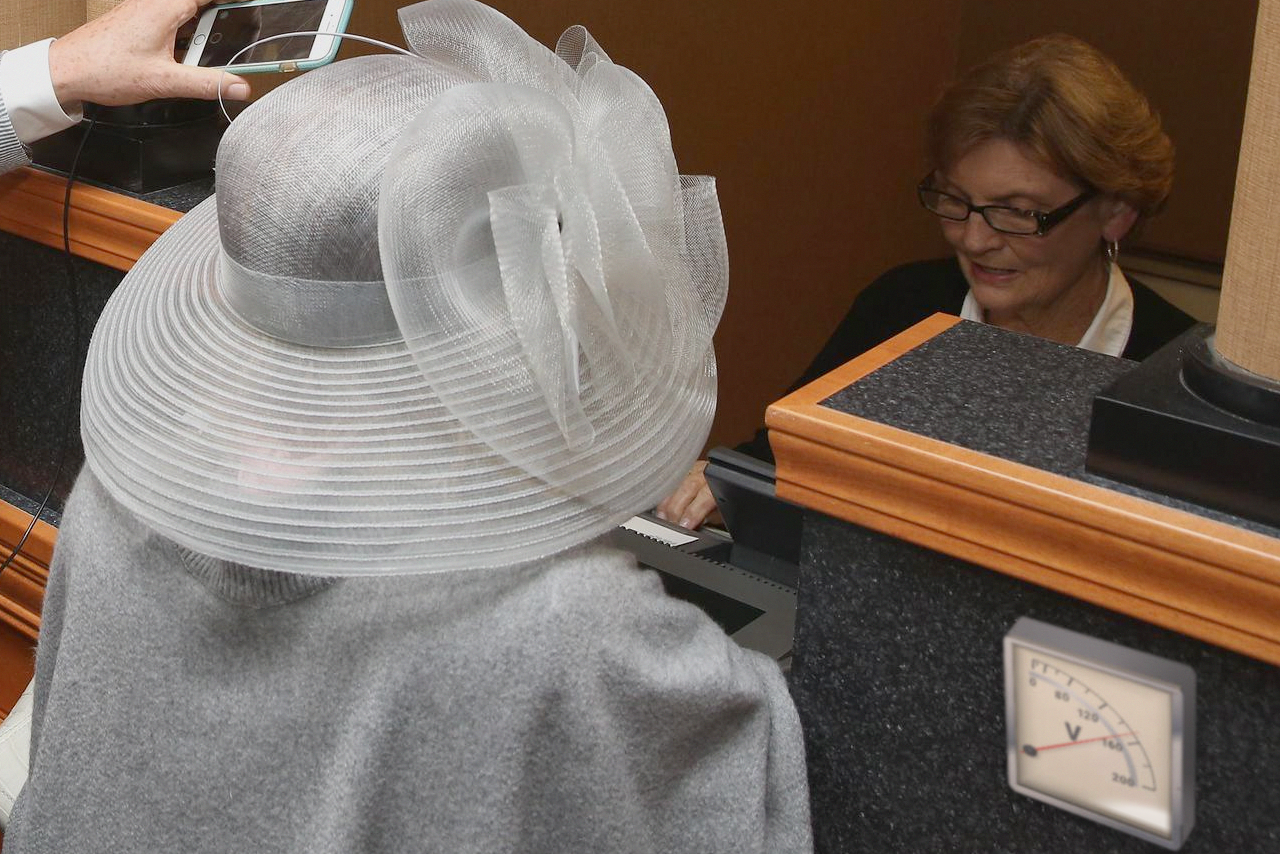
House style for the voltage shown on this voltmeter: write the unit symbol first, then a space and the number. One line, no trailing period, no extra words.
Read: V 150
